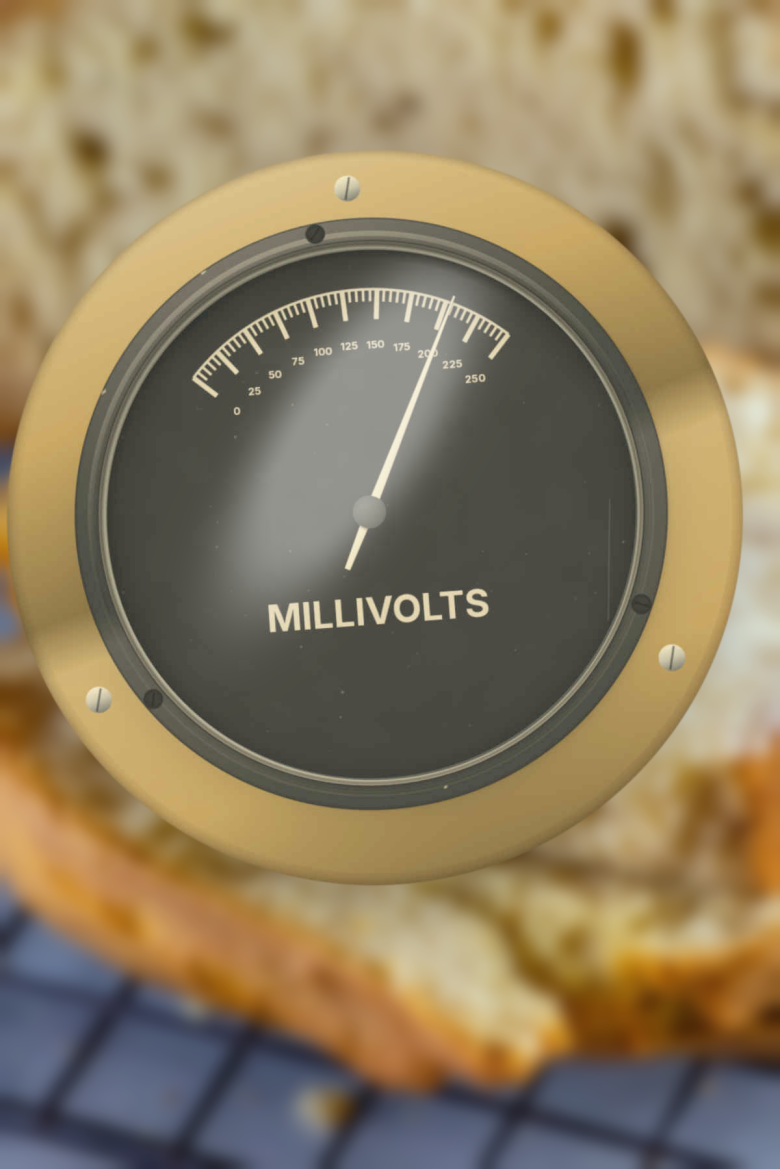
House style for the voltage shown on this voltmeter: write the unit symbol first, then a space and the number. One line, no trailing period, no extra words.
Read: mV 205
